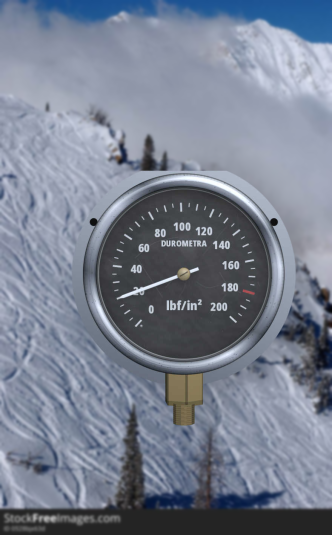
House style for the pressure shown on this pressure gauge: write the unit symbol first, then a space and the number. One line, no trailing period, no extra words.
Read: psi 20
